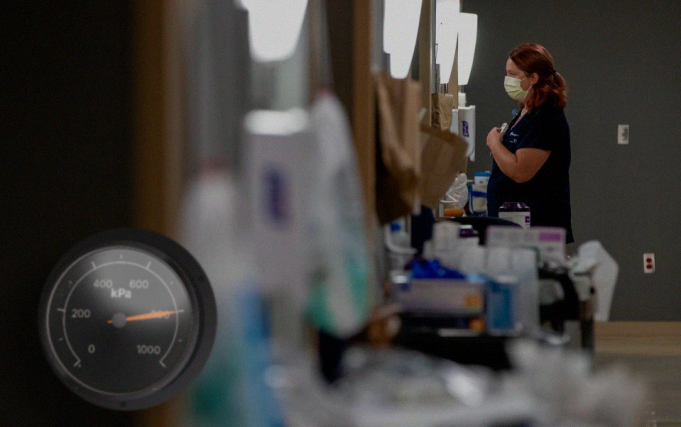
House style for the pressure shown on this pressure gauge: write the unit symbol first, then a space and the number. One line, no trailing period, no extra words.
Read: kPa 800
